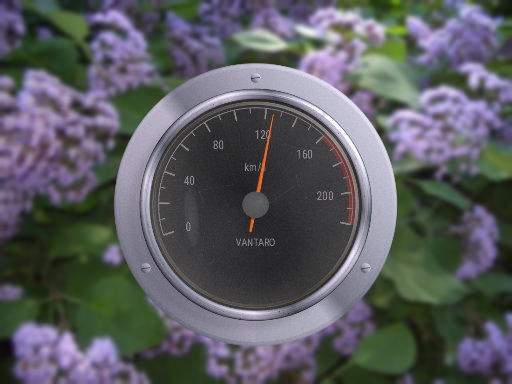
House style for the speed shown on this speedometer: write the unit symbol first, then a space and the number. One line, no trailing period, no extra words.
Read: km/h 125
